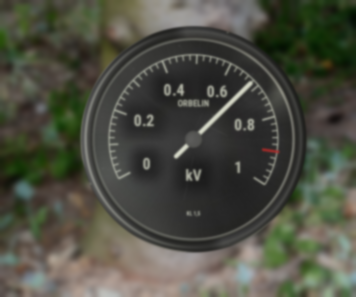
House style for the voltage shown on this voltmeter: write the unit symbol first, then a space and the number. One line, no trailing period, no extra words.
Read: kV 0.68
